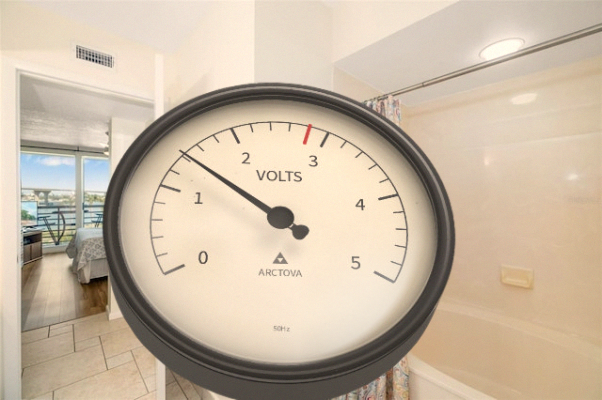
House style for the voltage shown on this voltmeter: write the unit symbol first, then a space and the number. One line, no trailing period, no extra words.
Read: V 1.4
